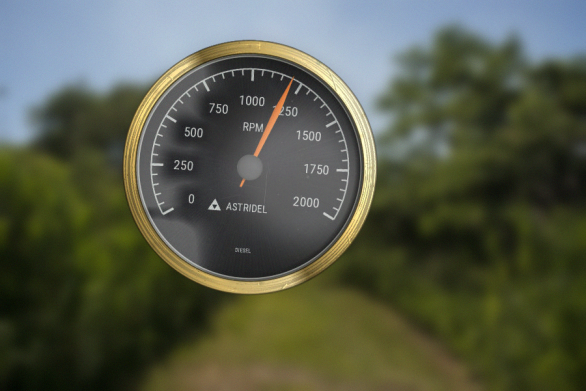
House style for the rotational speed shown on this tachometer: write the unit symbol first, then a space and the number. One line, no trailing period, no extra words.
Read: rpm 1200
